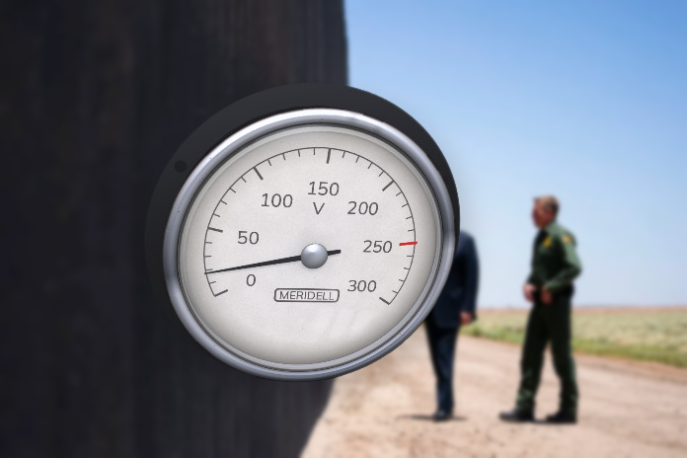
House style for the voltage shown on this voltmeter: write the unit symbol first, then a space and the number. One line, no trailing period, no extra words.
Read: V 20
